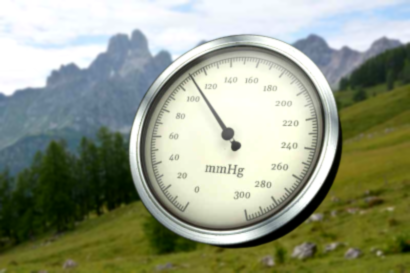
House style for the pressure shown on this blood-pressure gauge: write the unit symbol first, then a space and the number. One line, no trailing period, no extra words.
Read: mmHg 110
